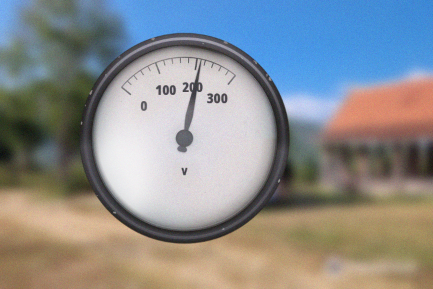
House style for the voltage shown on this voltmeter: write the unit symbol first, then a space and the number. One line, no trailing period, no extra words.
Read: V 210
